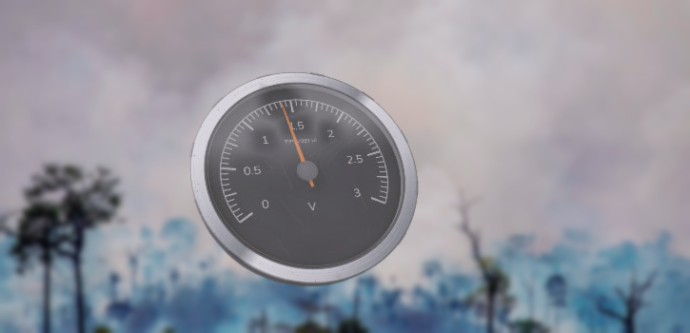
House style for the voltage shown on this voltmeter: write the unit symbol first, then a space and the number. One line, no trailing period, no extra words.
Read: V 1.4
